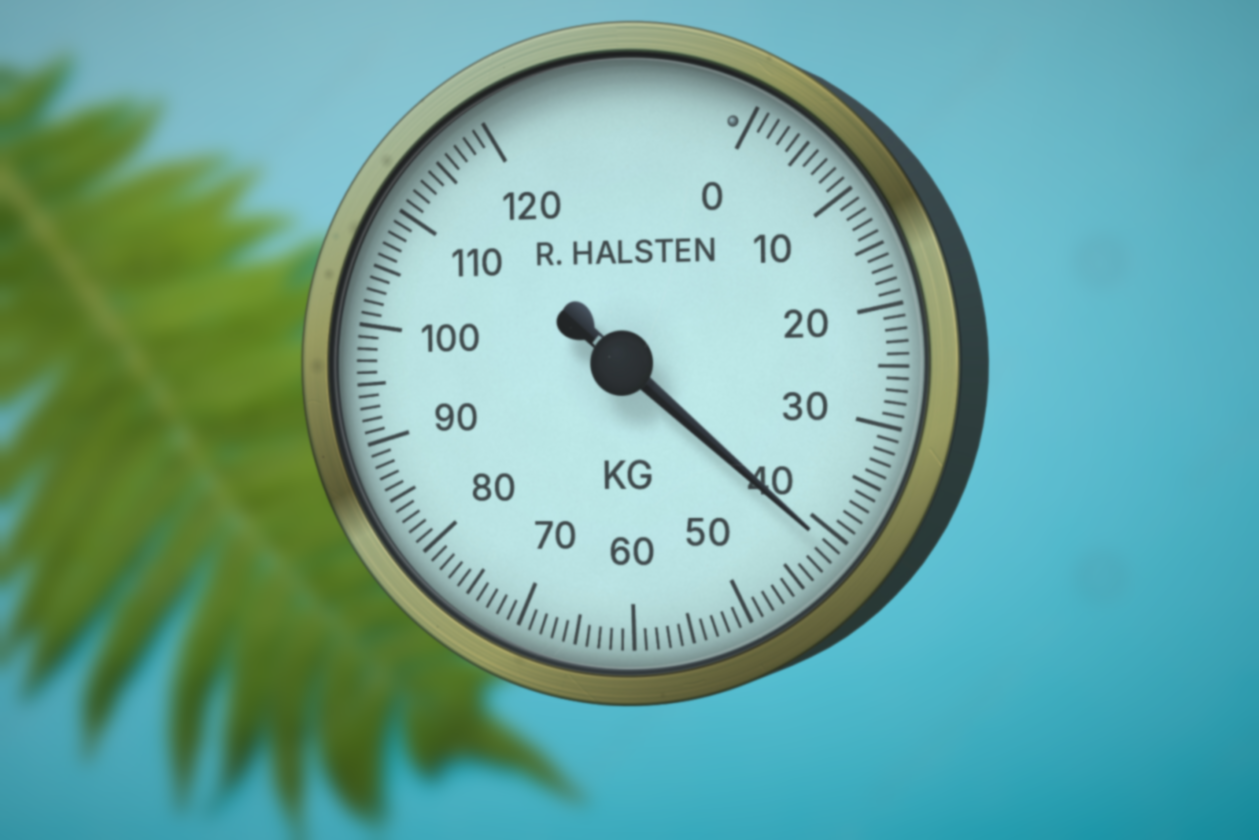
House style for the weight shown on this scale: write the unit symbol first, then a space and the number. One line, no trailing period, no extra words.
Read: kg 41
